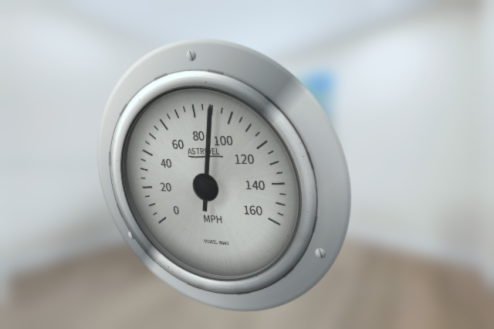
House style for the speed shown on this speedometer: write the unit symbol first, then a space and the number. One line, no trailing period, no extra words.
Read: mph 90
